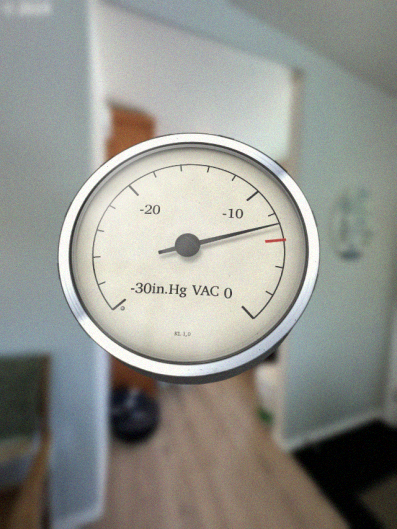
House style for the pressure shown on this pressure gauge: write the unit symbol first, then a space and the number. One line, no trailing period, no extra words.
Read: inHg -7
